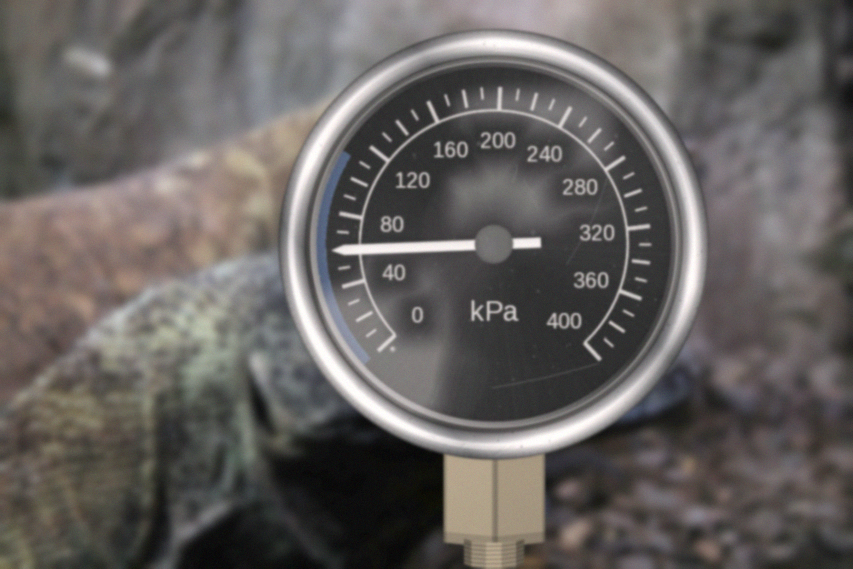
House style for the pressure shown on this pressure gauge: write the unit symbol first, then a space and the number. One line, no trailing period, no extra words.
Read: kPa 60
